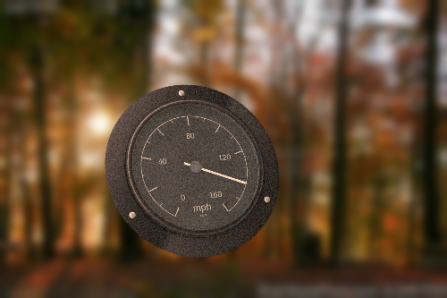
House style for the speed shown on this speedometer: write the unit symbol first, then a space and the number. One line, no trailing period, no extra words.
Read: mph 140
